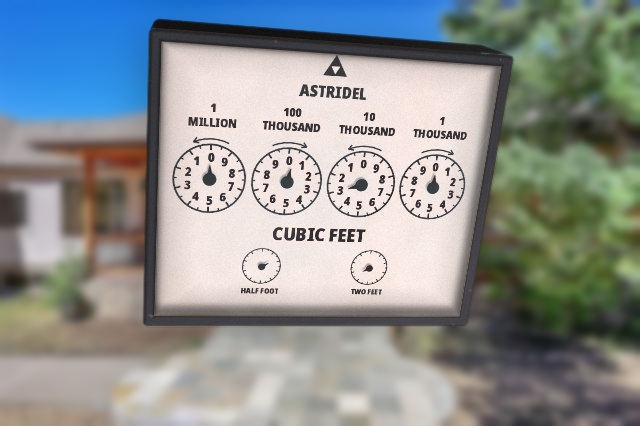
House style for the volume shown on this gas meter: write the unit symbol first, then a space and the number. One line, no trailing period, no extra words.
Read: ft³ 3000
